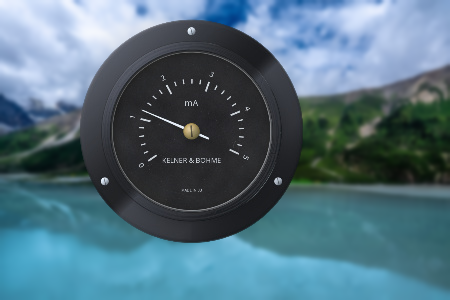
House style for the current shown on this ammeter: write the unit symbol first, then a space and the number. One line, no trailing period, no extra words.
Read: mA 1.2
